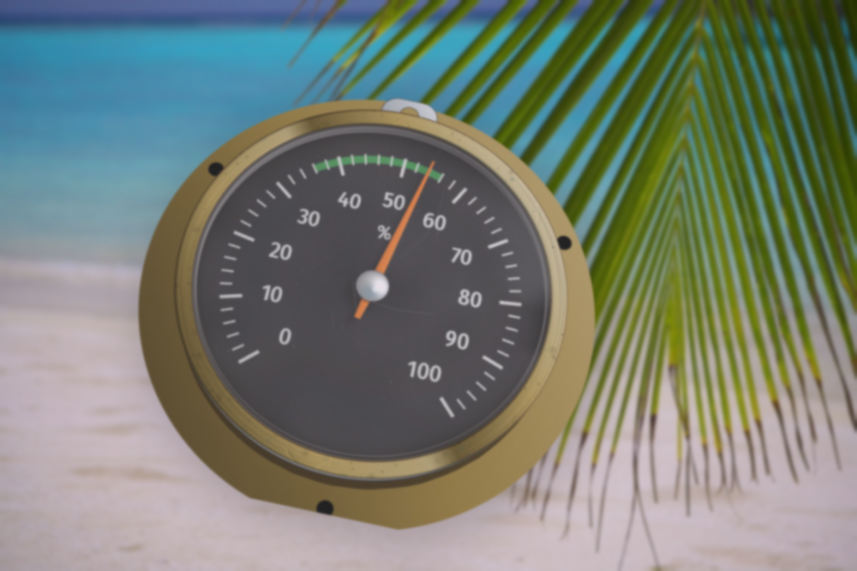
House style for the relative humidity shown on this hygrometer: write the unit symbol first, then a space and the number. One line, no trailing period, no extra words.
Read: % 54
